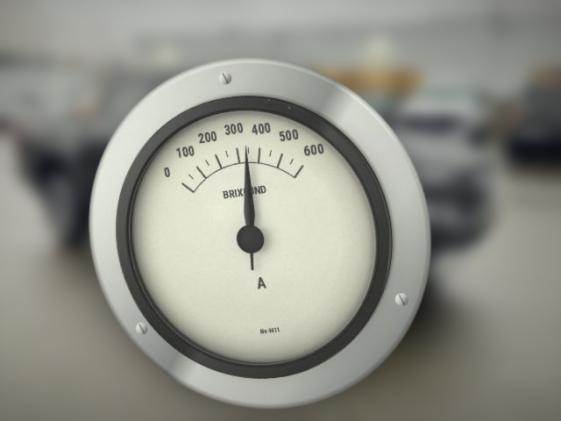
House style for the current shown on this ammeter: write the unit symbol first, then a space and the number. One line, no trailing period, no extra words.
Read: A 350
